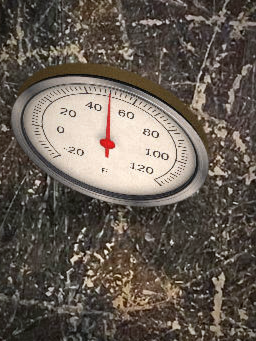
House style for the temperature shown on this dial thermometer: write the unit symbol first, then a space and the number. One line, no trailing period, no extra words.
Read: °F 50
